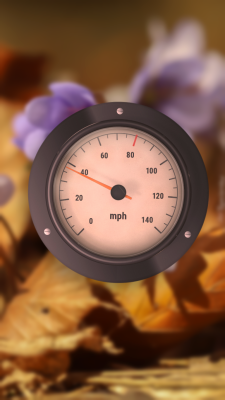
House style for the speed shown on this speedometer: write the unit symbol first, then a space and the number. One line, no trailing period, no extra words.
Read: mph 37.5
